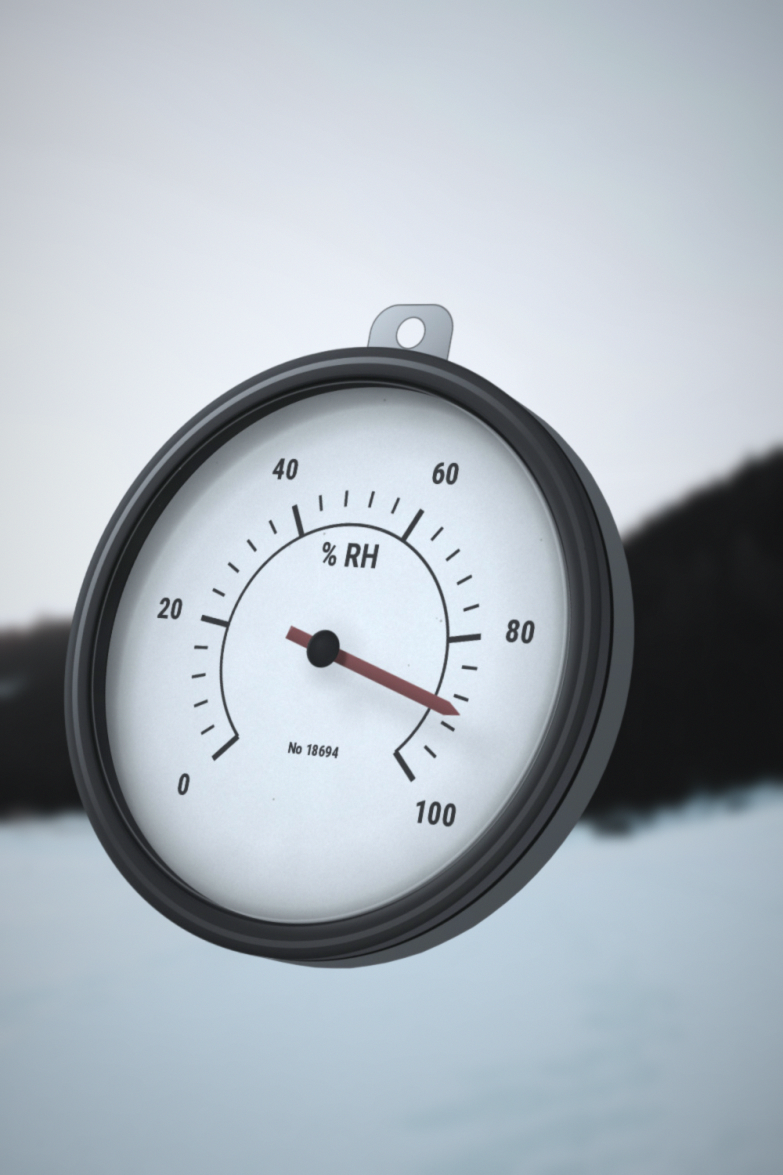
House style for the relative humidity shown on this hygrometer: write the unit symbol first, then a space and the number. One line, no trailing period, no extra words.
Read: % 90
